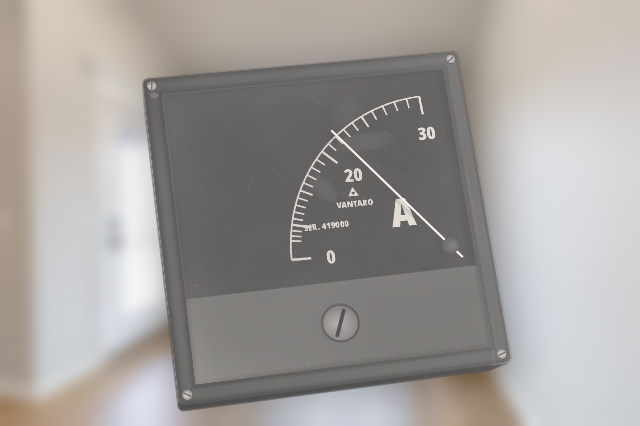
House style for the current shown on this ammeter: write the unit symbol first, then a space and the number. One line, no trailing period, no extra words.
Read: A 22
